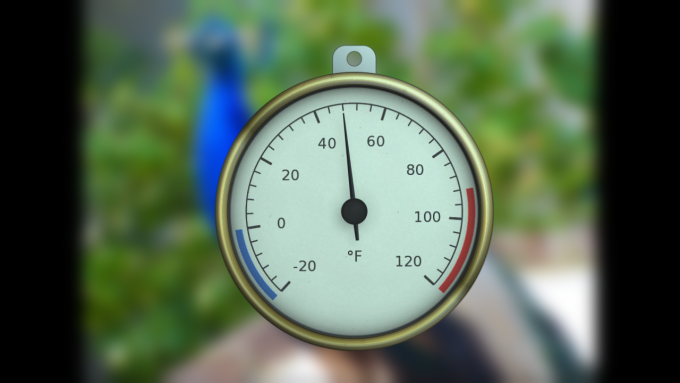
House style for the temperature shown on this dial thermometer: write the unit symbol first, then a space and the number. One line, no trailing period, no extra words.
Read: °F 48
